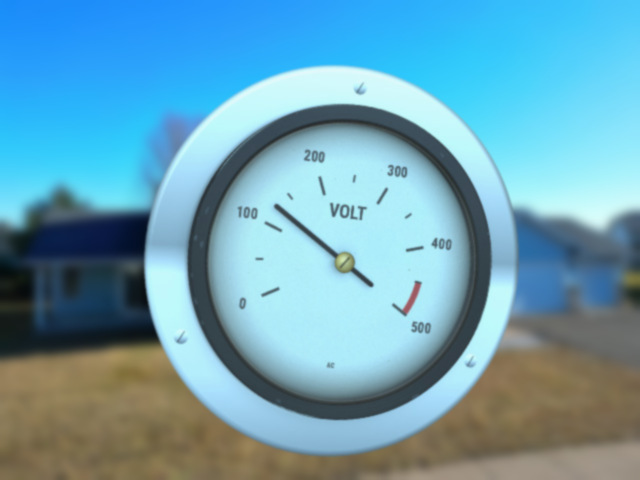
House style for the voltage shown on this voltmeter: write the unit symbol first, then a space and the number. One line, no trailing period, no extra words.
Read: V 125
